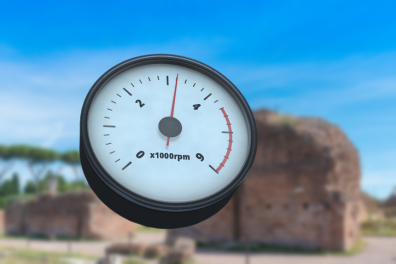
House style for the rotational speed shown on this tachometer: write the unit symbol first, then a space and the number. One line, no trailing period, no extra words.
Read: rpm 3200
